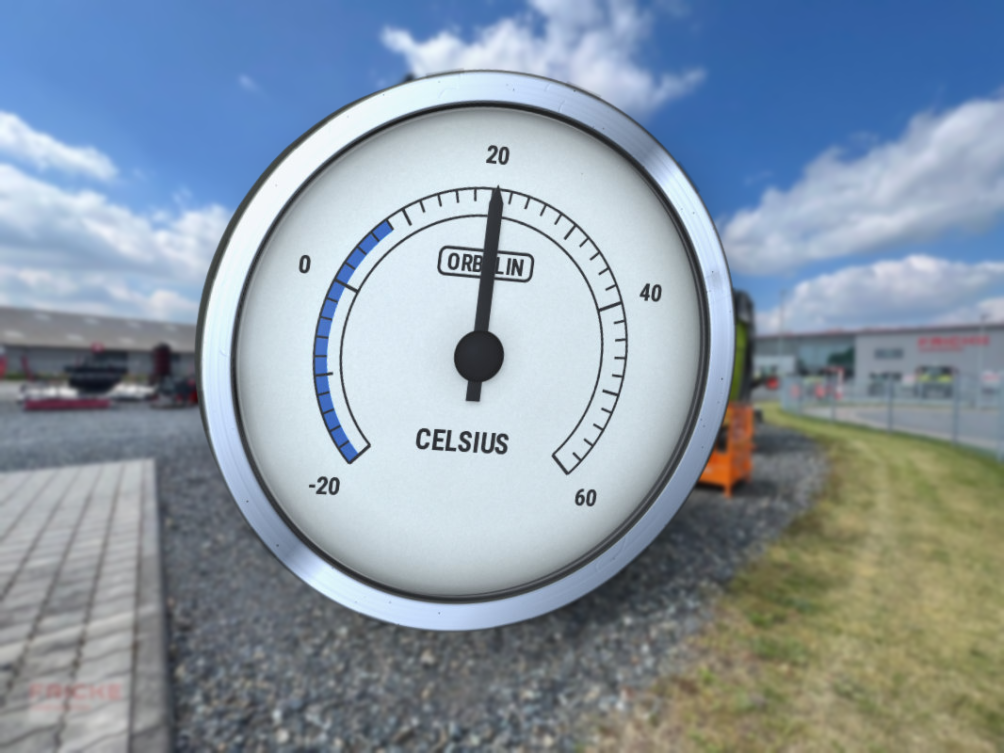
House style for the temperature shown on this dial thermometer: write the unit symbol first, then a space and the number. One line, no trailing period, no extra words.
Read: °C 20
